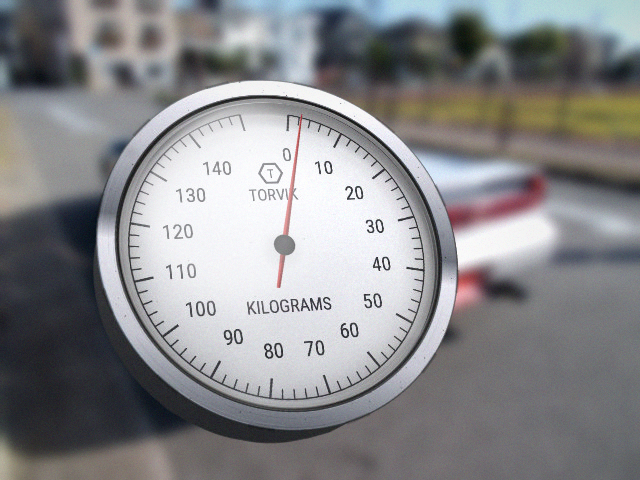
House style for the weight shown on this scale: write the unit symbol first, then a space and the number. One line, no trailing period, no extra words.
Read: kg 2
